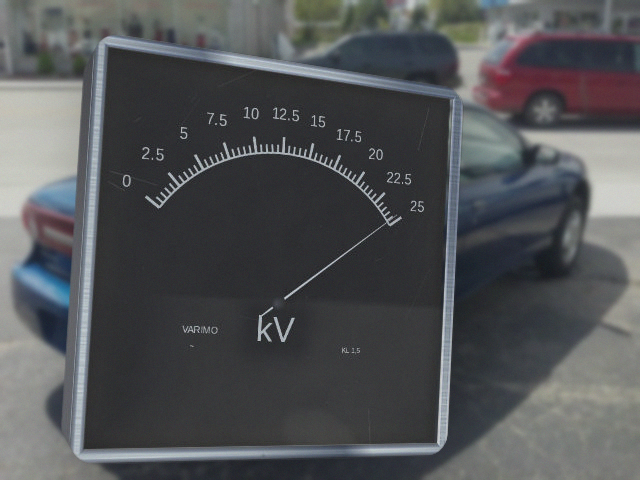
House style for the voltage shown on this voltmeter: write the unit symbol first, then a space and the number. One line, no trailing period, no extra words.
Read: kV 24.5
